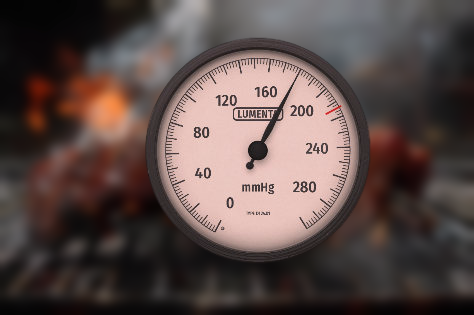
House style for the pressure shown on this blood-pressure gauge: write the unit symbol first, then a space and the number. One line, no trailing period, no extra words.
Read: mmHg 180
